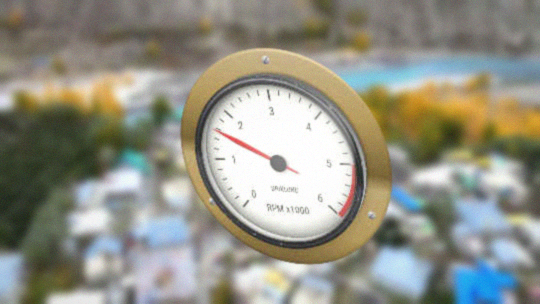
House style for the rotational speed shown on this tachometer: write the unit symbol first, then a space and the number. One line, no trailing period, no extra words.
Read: rpm 1600
